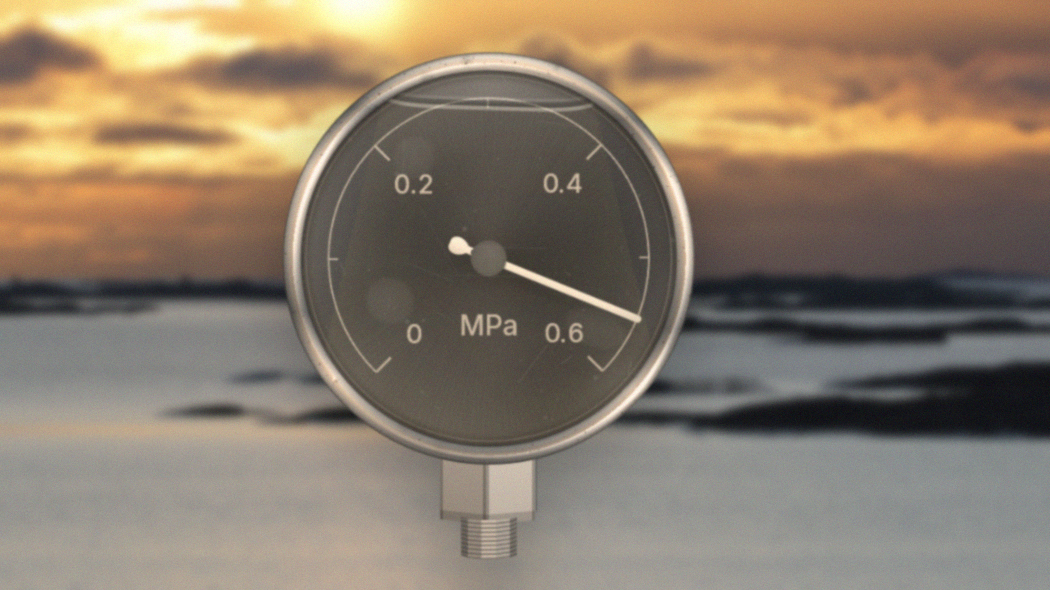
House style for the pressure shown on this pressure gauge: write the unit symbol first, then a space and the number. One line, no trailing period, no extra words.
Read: MPa 0.55
